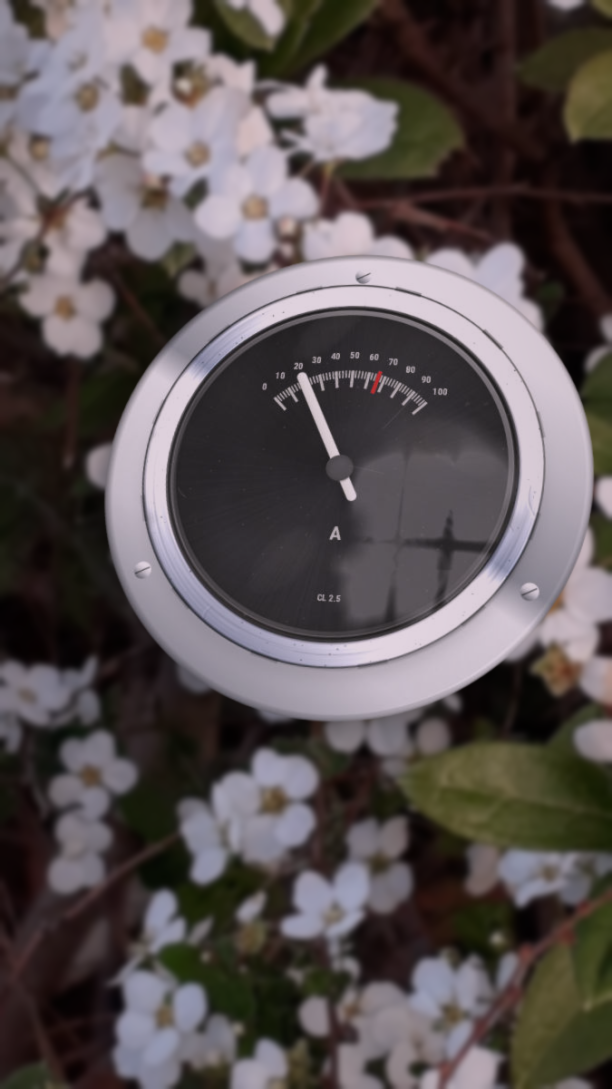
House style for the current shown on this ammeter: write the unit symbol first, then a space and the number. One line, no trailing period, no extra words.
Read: A 20
